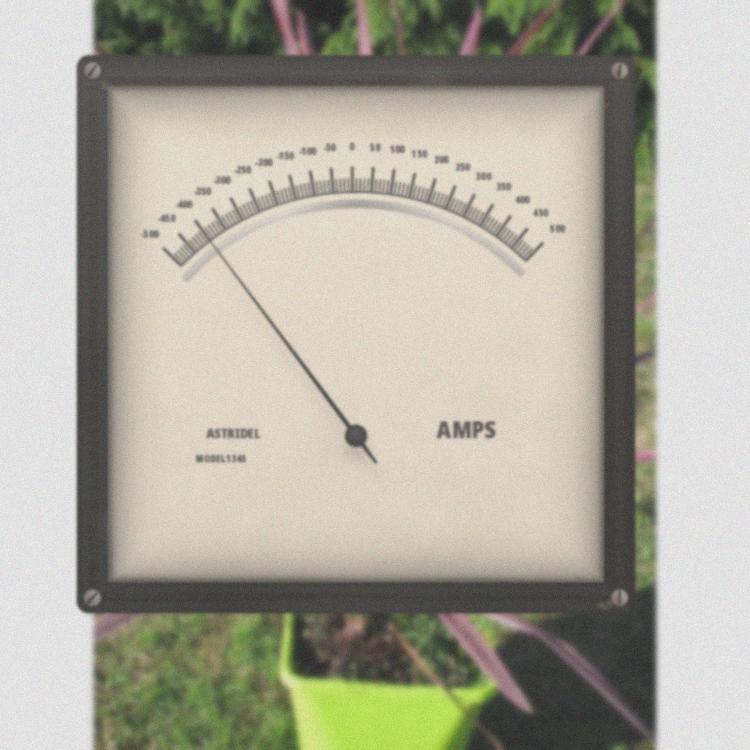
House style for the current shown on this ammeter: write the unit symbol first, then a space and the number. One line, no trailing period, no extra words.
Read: A -400
